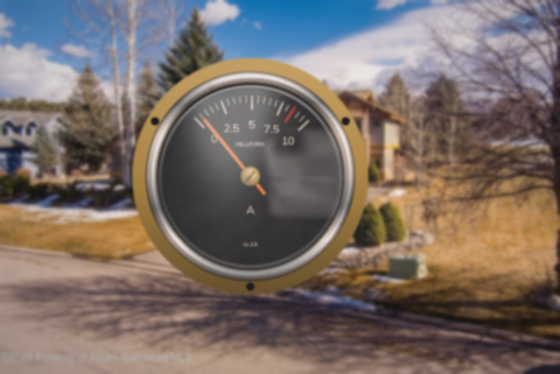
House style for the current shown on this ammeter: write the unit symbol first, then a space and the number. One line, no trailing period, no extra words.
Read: A 0.5
